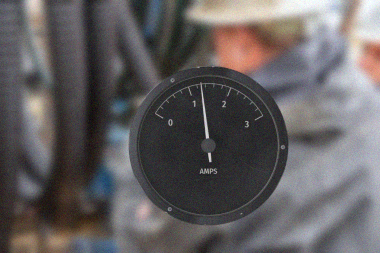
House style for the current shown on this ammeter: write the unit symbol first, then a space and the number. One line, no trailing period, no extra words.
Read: A 1.3
